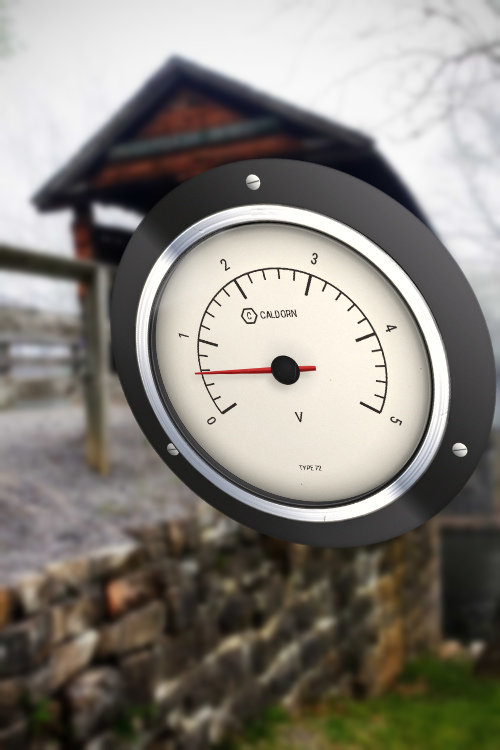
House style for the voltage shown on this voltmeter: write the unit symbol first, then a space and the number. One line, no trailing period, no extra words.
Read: V 0.6
